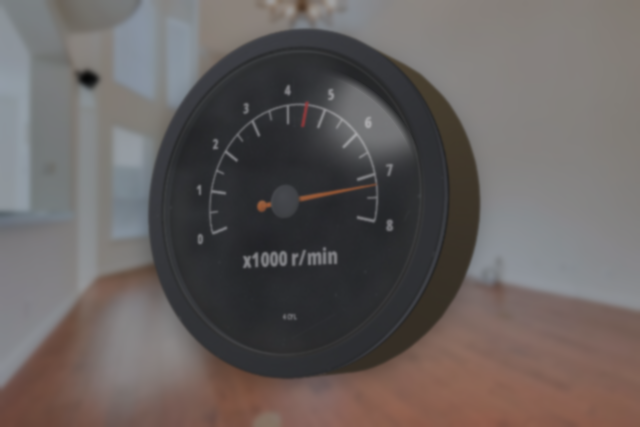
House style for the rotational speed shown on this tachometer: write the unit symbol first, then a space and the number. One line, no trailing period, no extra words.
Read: rpm 7250
